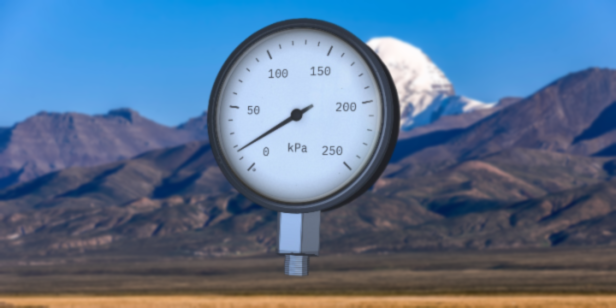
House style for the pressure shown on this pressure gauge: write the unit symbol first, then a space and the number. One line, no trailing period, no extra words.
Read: kPa 15
